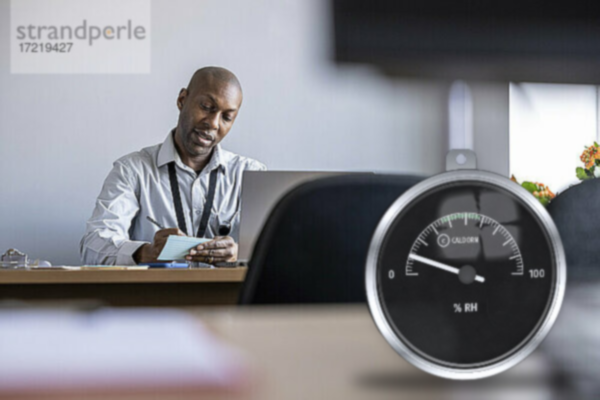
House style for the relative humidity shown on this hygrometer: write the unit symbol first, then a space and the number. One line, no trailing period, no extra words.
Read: % 10
